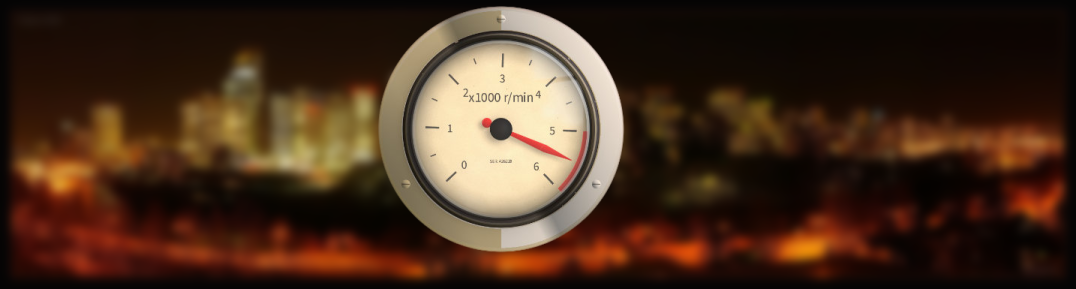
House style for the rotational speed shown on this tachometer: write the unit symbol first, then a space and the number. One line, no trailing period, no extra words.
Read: rpm 5500
